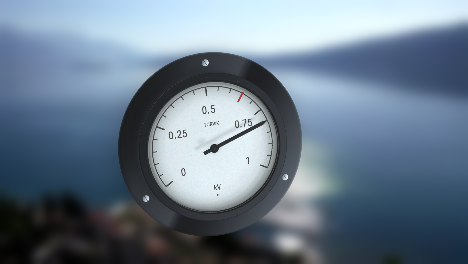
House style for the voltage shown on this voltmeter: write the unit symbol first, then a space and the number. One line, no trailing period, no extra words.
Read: kV 0.8
